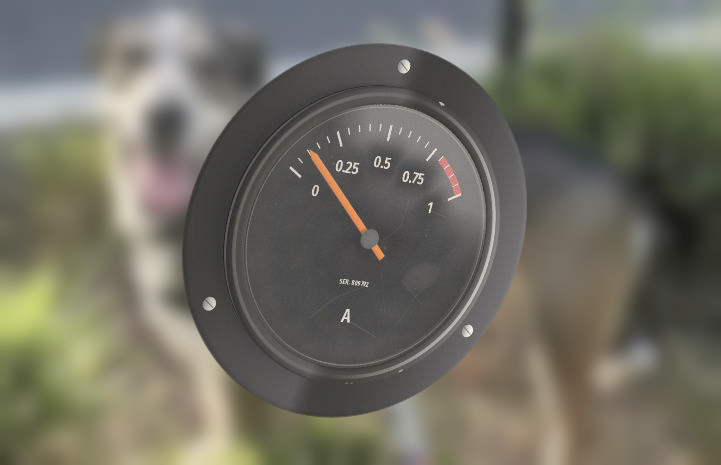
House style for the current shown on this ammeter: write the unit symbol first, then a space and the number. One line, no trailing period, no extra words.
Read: A 0.1
